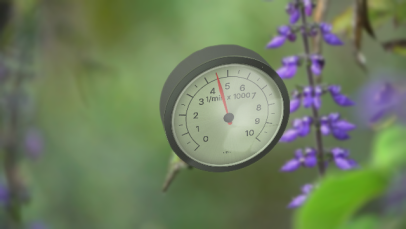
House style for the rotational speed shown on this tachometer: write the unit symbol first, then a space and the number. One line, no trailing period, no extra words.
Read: rpm 4500
